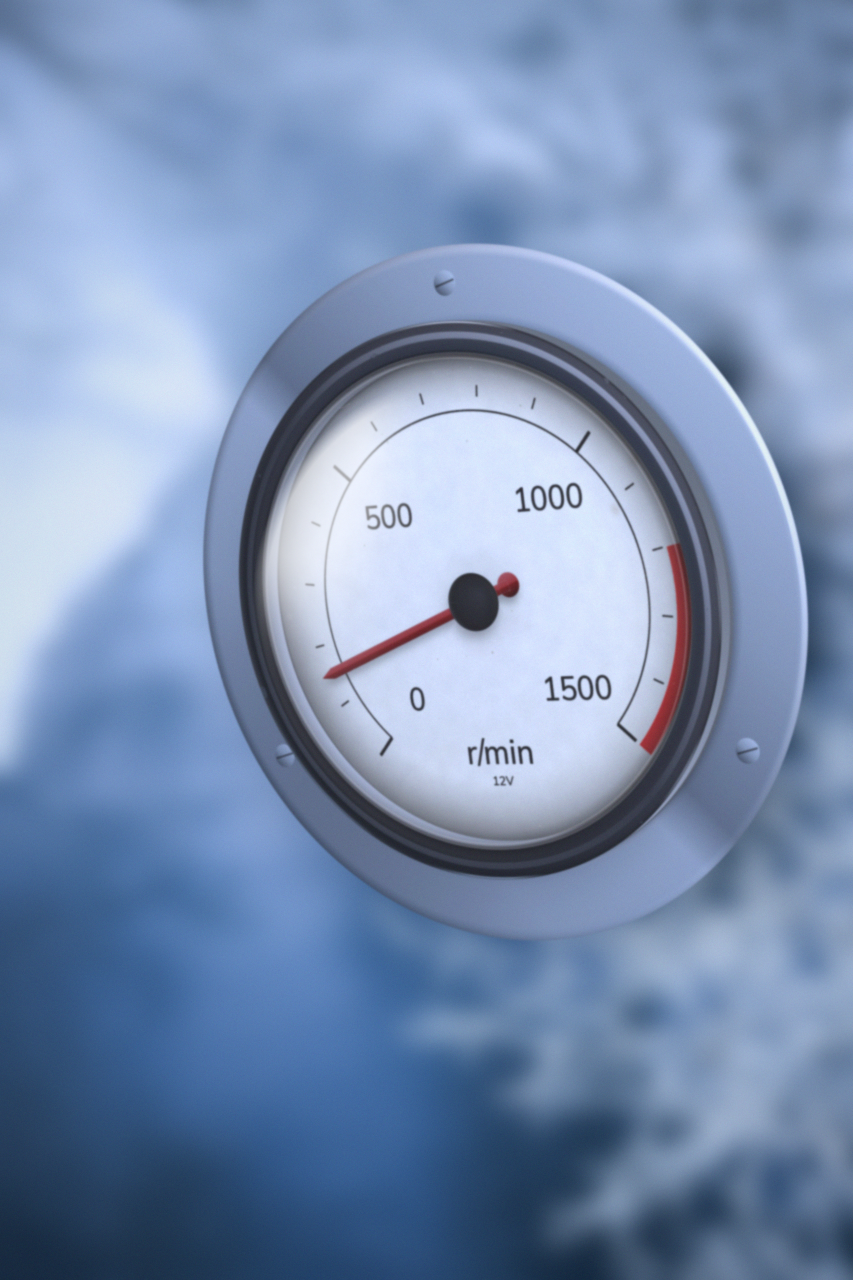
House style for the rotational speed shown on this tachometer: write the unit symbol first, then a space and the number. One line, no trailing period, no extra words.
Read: rpm 150
